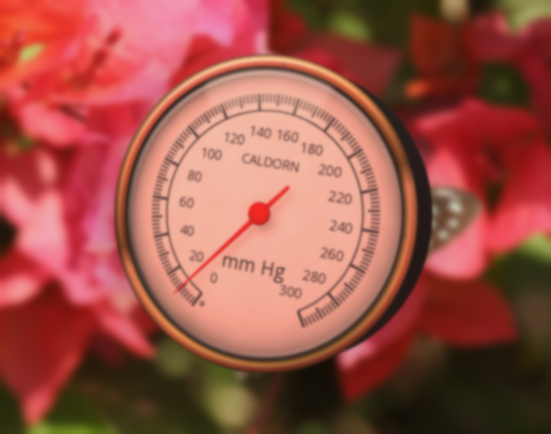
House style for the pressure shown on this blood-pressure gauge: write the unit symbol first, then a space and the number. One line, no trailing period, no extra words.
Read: mmHg 10
